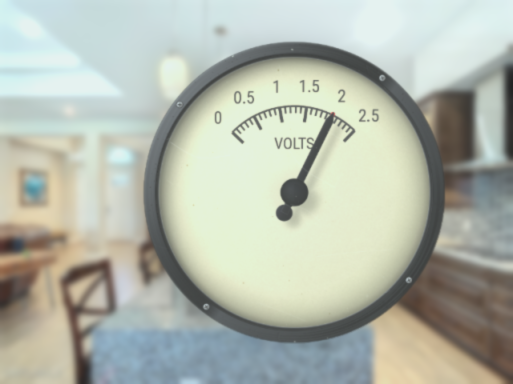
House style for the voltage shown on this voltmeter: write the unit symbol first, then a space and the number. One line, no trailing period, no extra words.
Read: V 2
